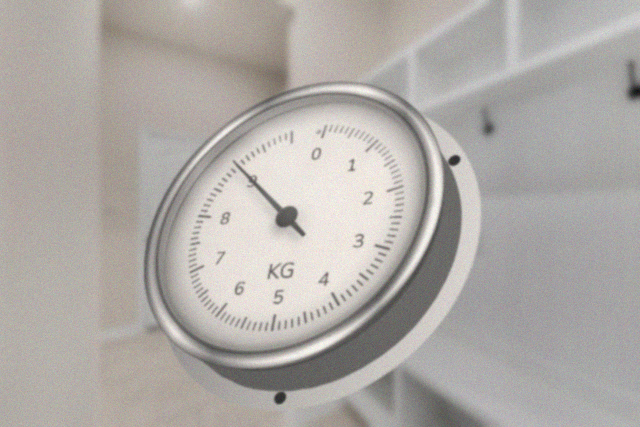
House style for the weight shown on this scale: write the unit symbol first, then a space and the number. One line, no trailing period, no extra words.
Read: kg 9
